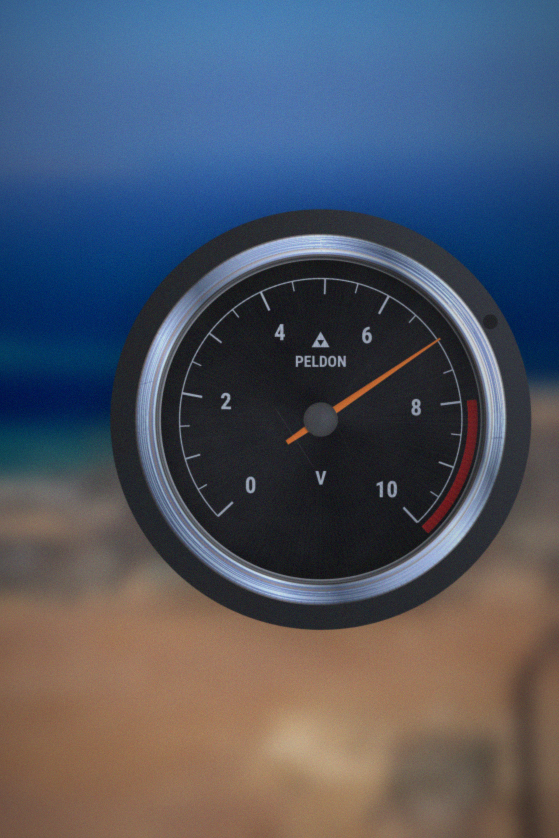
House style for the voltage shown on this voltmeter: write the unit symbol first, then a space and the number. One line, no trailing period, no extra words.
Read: V 7
